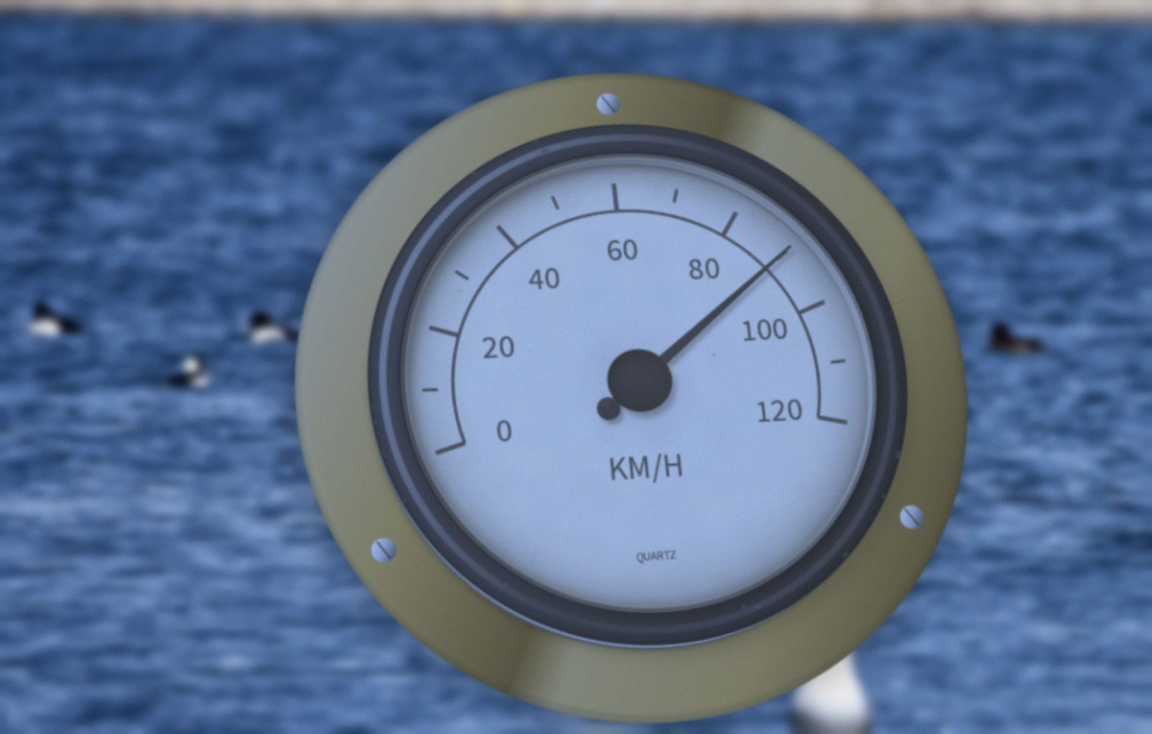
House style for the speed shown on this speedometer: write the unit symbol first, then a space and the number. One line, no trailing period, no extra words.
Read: km/h 90
